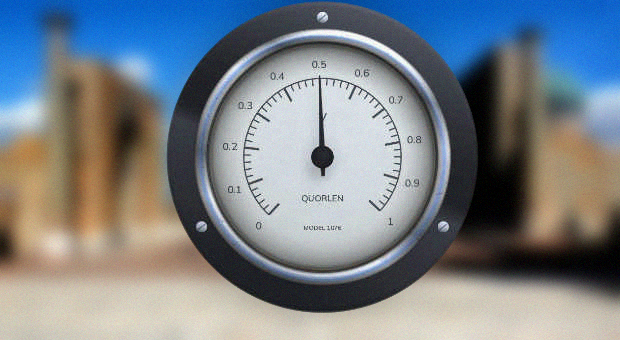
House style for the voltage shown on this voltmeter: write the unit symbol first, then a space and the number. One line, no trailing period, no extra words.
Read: V 0.5
